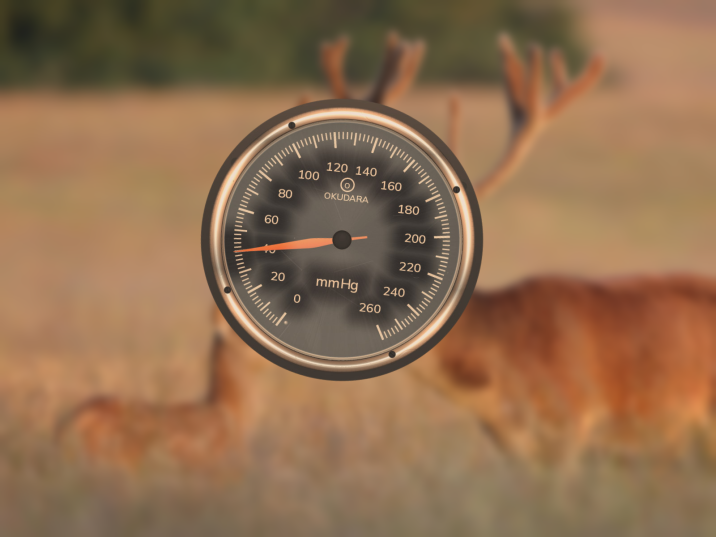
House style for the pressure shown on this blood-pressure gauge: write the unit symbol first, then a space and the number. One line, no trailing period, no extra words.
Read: mmHg 40
